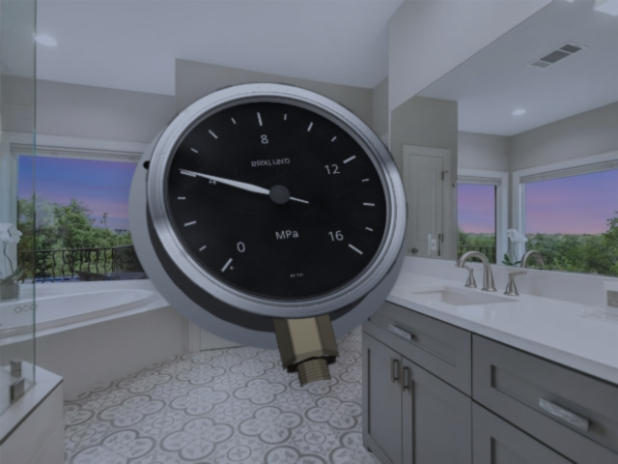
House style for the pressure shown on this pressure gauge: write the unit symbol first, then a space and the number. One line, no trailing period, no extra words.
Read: MPa 4
